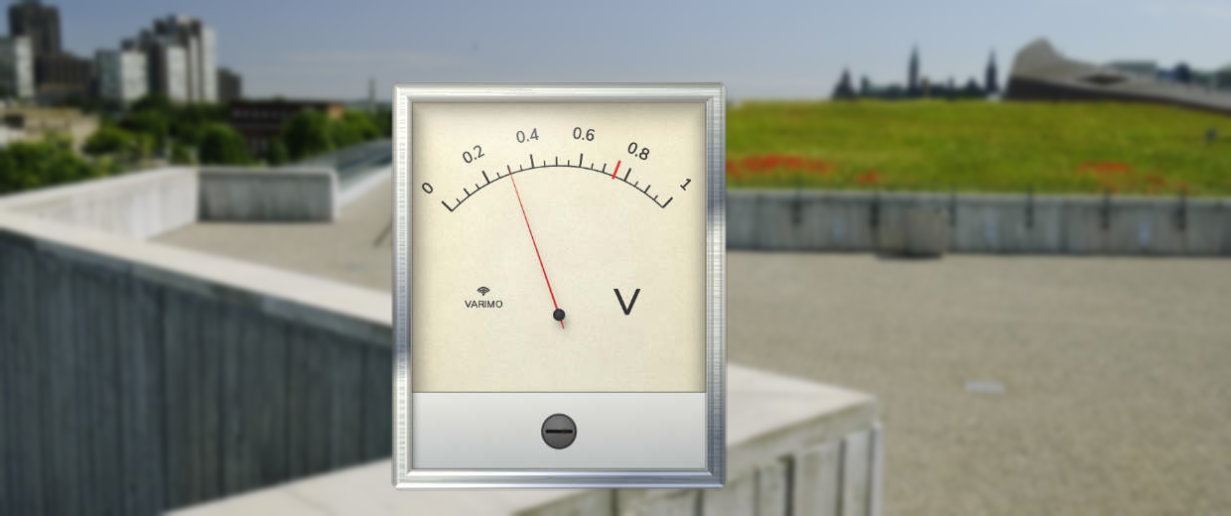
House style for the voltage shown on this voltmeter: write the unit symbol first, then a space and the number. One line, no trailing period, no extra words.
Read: V 0.3
